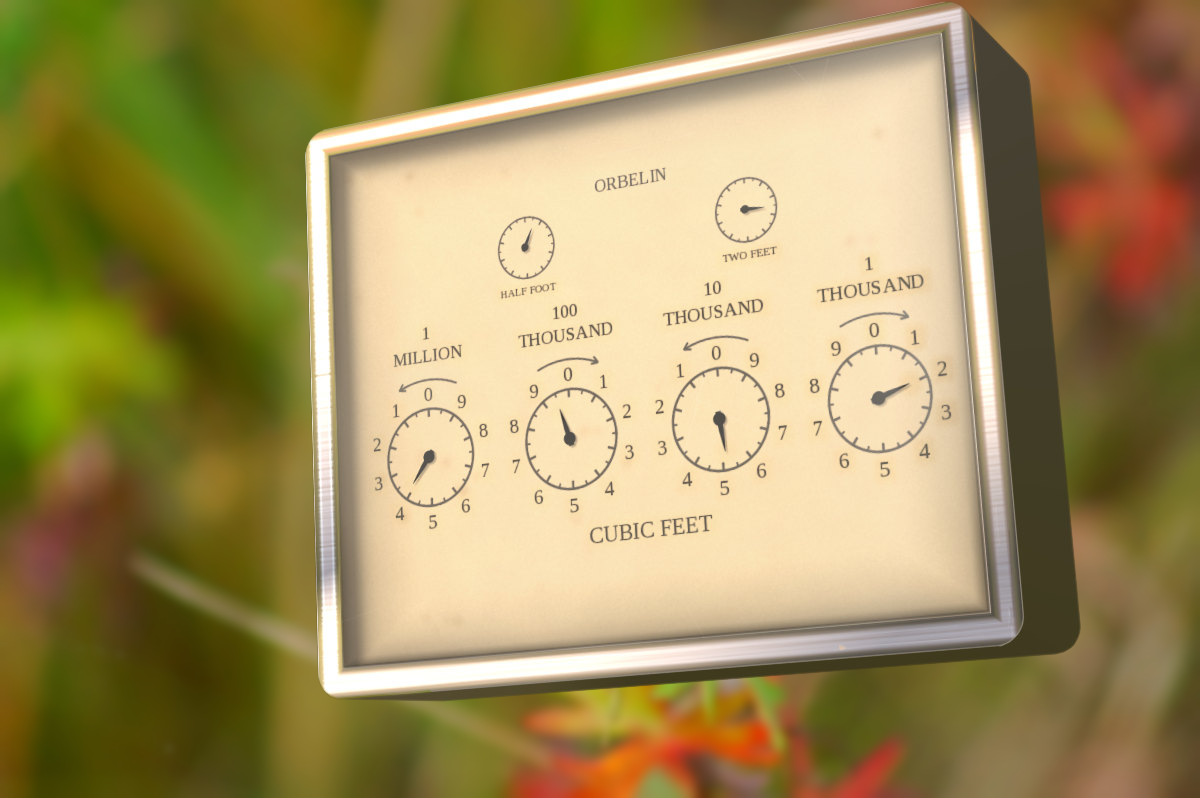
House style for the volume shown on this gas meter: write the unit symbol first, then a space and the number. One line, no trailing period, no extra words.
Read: ft³ 395200
